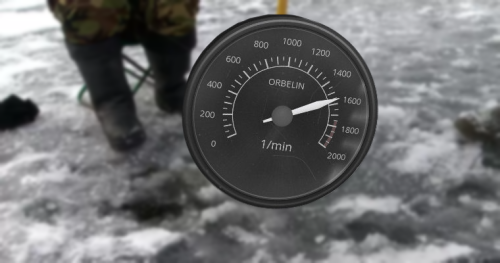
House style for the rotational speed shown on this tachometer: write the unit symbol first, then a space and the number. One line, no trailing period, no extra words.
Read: rpm 1550
